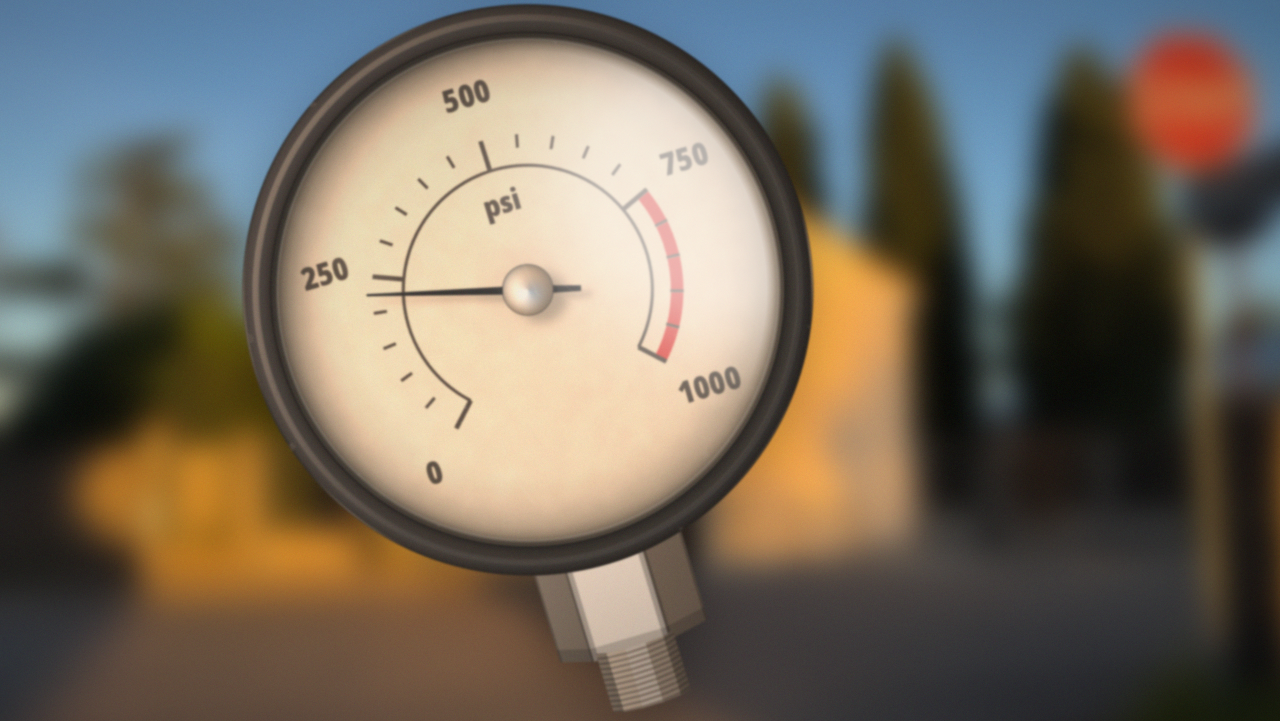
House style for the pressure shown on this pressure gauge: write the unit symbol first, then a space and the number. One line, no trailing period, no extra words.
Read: psi 225
